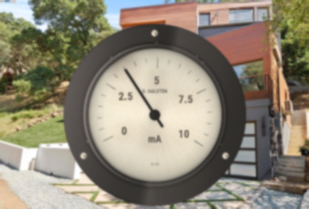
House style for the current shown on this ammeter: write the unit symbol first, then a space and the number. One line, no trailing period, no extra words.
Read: mA 3.5
